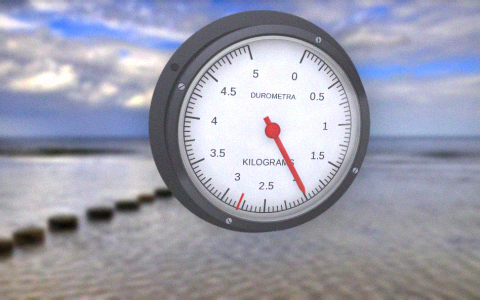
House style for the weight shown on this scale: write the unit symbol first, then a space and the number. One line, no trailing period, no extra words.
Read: kg 2
